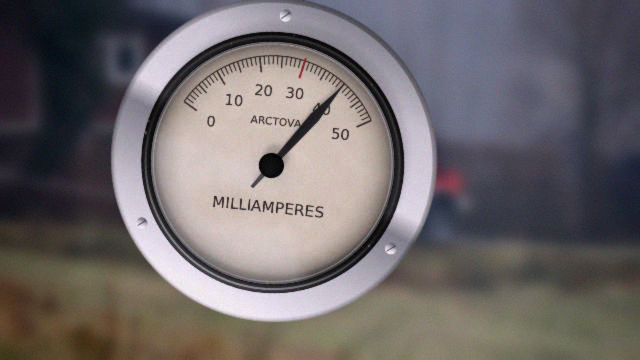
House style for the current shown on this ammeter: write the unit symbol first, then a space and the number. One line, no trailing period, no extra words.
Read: mA 40
